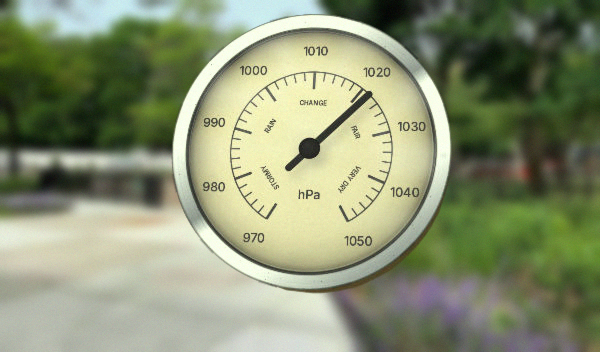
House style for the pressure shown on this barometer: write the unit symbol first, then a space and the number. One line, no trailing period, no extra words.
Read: hPa 1022
